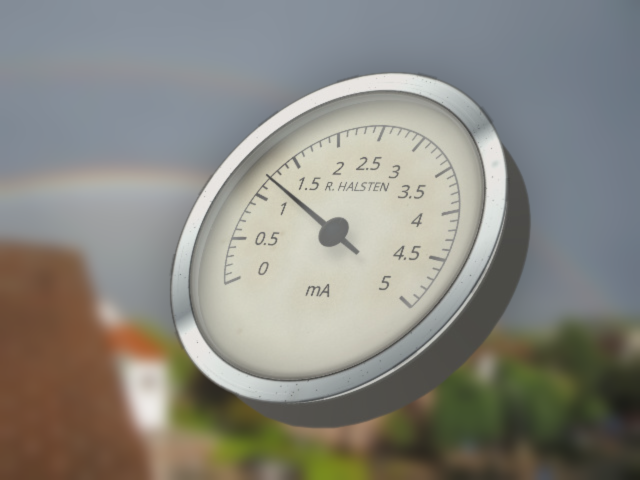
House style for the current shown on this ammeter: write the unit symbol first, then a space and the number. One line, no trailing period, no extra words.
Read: mA 1.2
